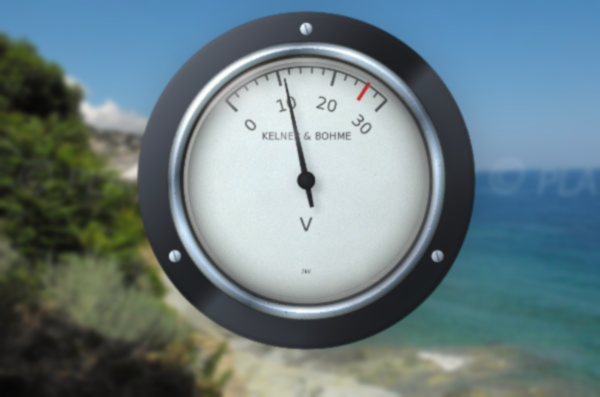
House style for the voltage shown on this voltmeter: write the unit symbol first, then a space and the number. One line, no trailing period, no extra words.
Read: V 11
